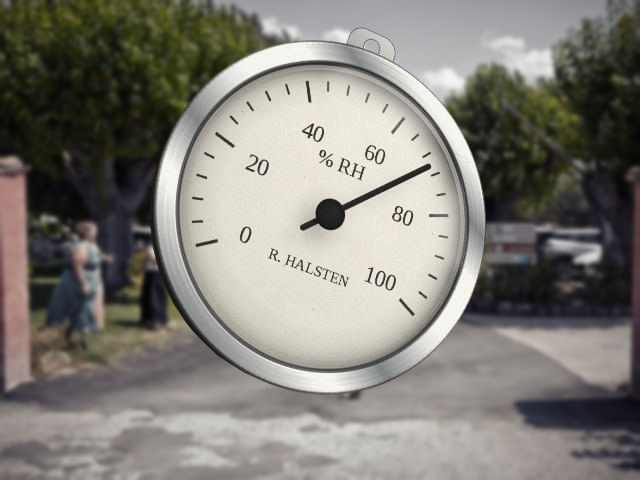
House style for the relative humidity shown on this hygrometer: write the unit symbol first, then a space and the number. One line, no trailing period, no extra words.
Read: % 70
